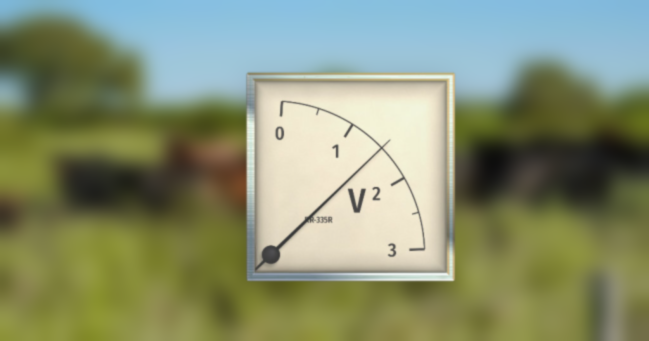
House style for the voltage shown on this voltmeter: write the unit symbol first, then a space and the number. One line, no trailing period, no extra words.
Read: V 1.5
